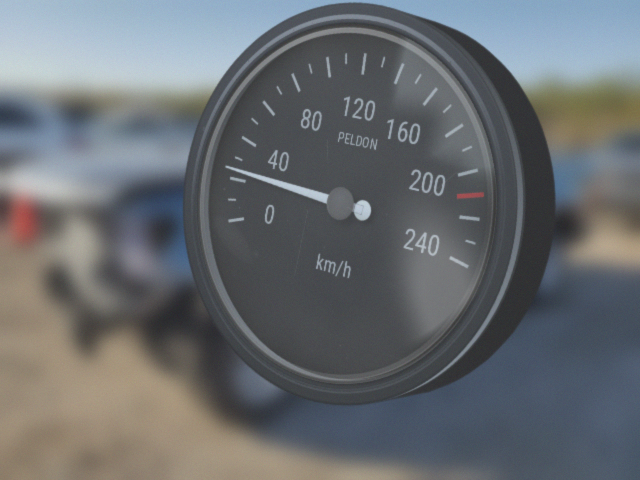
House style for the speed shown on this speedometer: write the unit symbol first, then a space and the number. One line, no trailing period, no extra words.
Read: km/h 25
